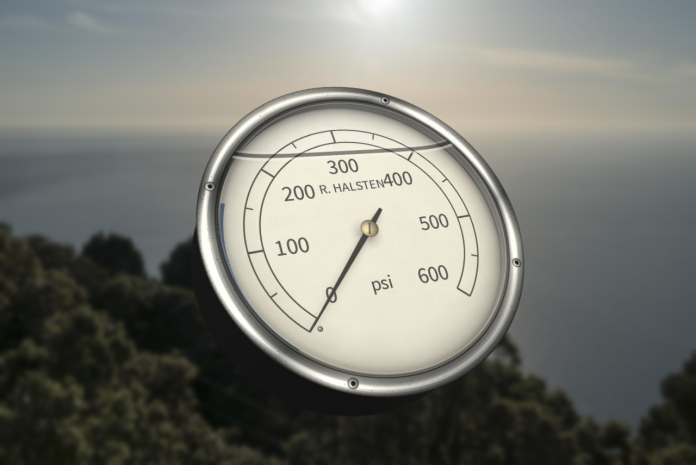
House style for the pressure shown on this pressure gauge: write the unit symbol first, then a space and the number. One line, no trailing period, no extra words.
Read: psi 0
